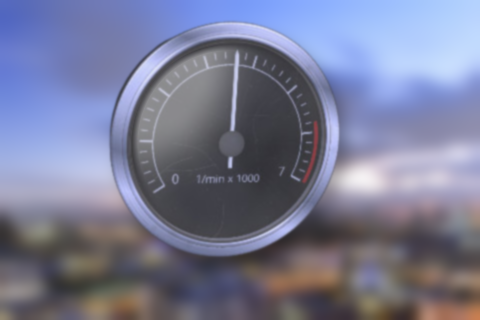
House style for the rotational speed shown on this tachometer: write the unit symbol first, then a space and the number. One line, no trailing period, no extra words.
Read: rpm 3600
